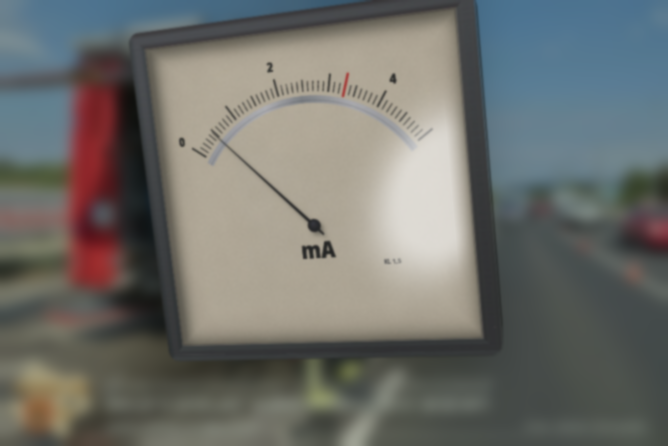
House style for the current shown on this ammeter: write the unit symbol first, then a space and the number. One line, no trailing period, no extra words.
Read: mA 0.5
